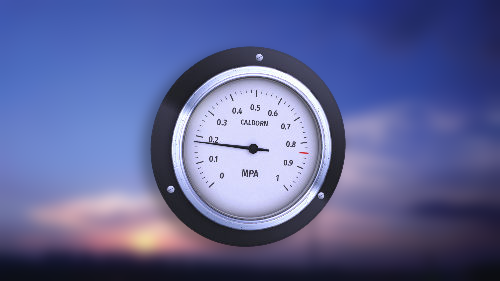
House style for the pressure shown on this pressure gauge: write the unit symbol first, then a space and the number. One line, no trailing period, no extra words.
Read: MPa 0.18
